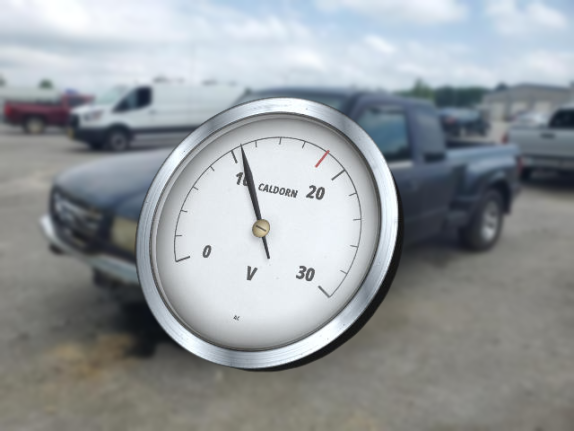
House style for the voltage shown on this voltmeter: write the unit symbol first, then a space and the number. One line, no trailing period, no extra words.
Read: V 11
